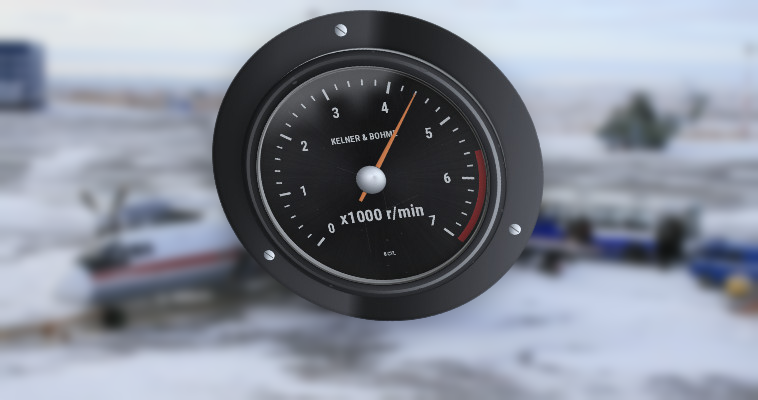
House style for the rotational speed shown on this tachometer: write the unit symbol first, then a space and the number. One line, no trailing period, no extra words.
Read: rpm 4400
